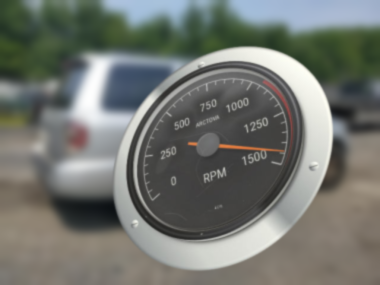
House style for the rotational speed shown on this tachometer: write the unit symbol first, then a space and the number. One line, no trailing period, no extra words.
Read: rpm 1450
